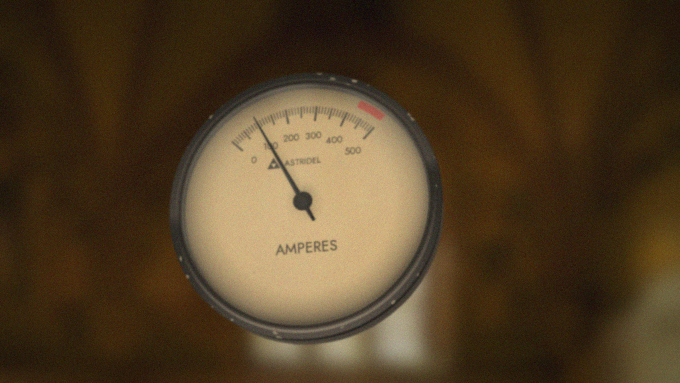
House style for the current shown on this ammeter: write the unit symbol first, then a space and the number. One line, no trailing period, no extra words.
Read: A 100
